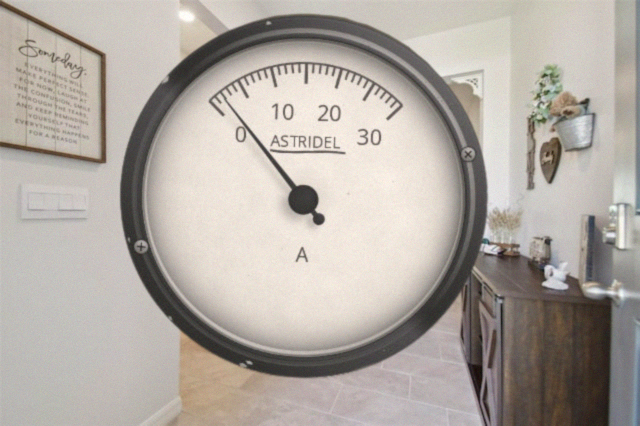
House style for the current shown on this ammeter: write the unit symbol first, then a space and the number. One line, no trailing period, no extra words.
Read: A 2
